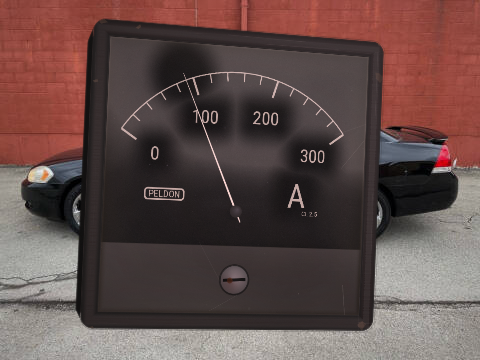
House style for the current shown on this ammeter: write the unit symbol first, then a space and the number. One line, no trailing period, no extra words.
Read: A 90
